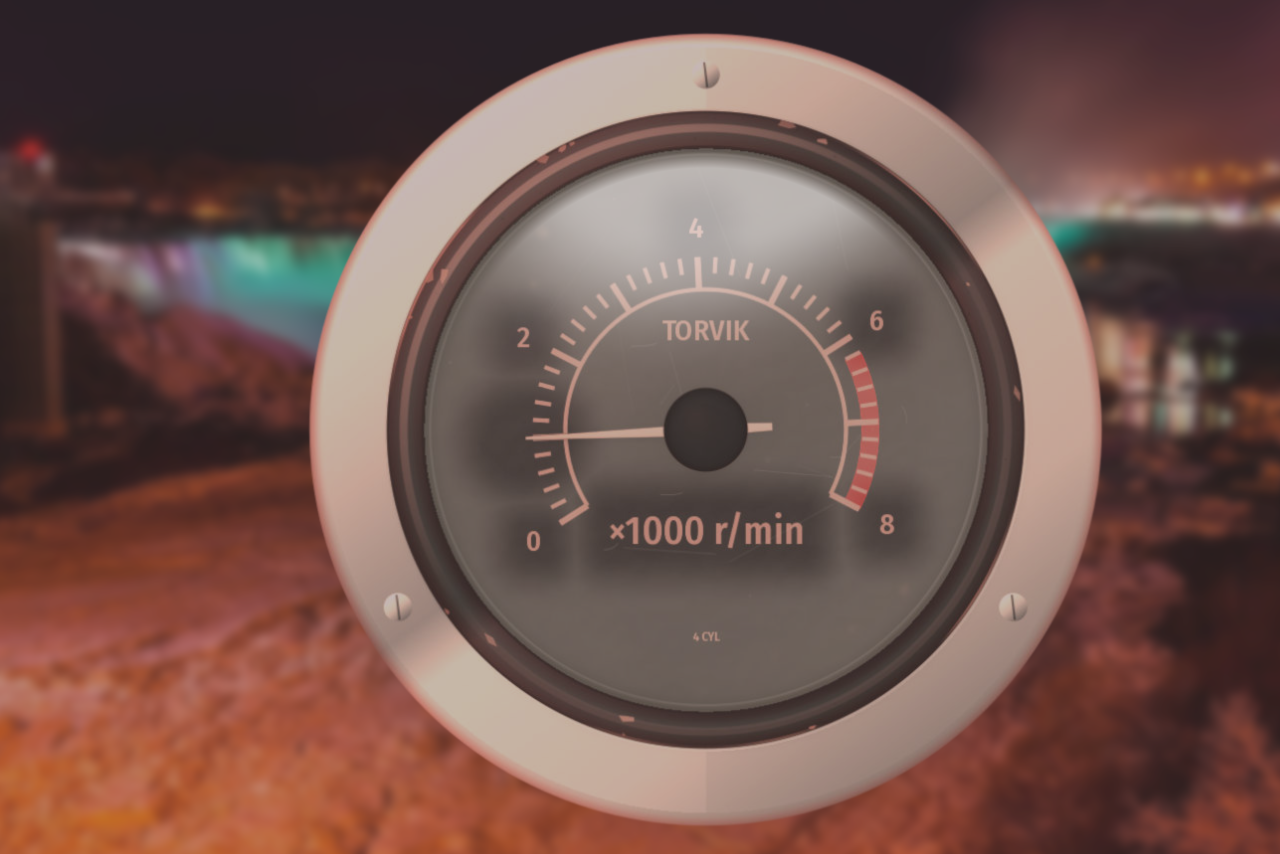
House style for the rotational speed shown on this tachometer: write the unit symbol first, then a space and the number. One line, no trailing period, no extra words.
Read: rpm 1000
